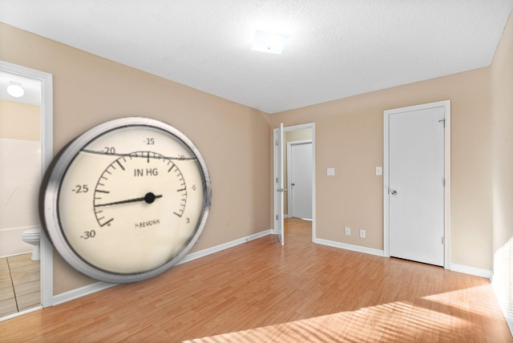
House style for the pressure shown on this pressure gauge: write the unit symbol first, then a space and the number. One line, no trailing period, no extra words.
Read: inHg -27
